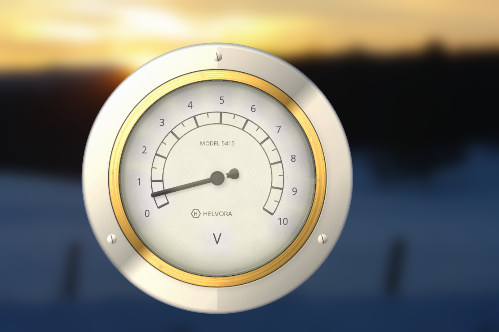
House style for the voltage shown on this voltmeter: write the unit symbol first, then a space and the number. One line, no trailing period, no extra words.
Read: V 0.5
